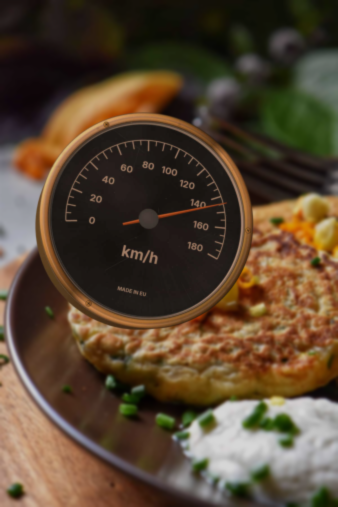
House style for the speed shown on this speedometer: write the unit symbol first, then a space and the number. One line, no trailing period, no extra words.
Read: km/h 145
